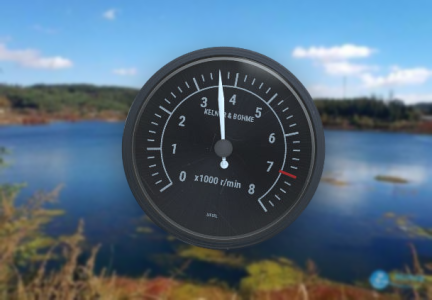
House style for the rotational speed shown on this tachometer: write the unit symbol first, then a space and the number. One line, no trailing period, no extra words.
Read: rpm 3600
